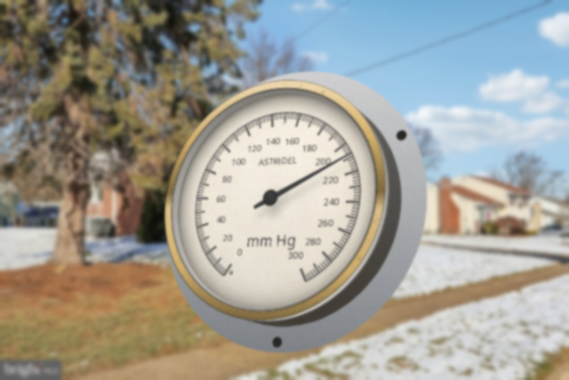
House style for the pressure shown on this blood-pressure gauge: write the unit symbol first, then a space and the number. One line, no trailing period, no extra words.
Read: mmHg 210
